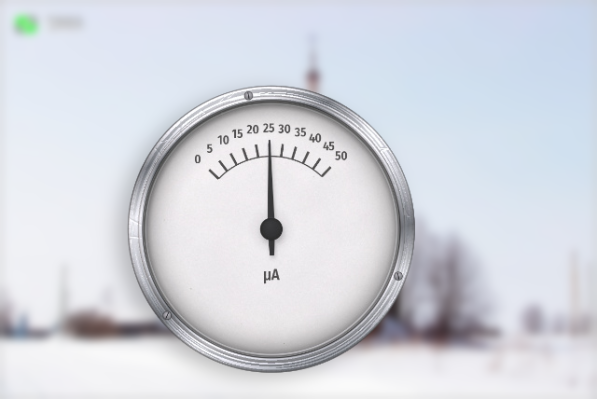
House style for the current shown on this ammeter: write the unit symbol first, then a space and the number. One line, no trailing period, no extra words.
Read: µA 25
